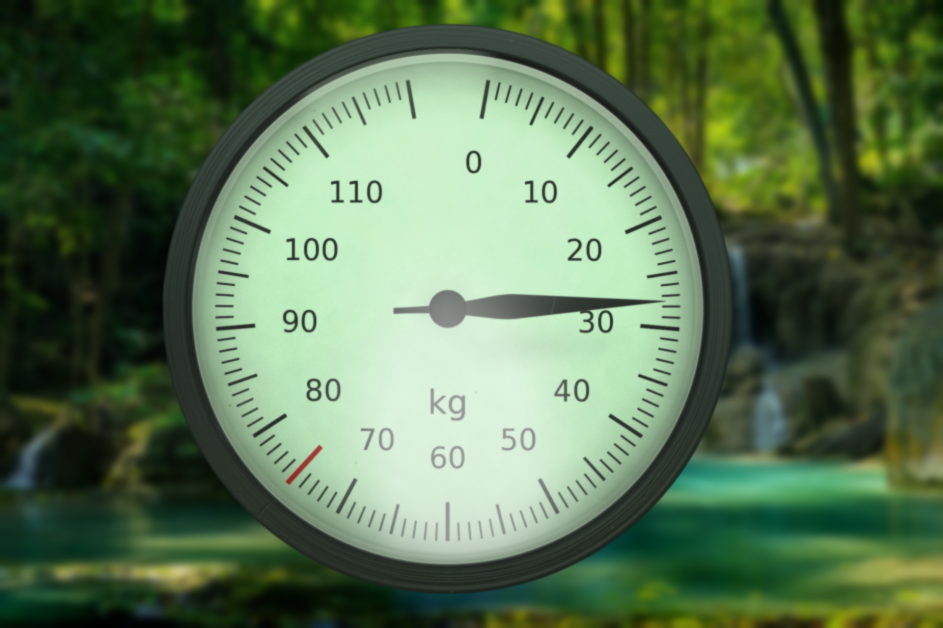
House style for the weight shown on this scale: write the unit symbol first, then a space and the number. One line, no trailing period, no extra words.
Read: kg 27.5
